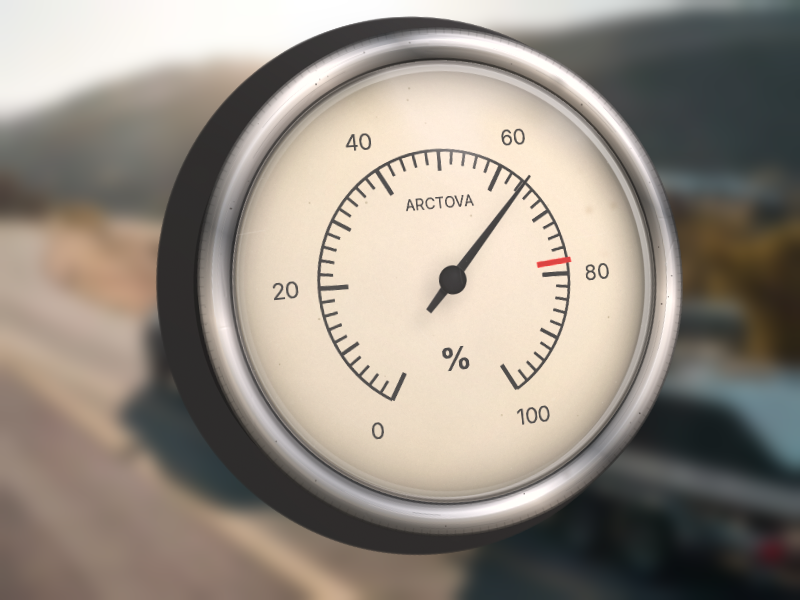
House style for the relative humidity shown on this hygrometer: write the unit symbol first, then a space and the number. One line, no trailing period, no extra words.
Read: % 64
